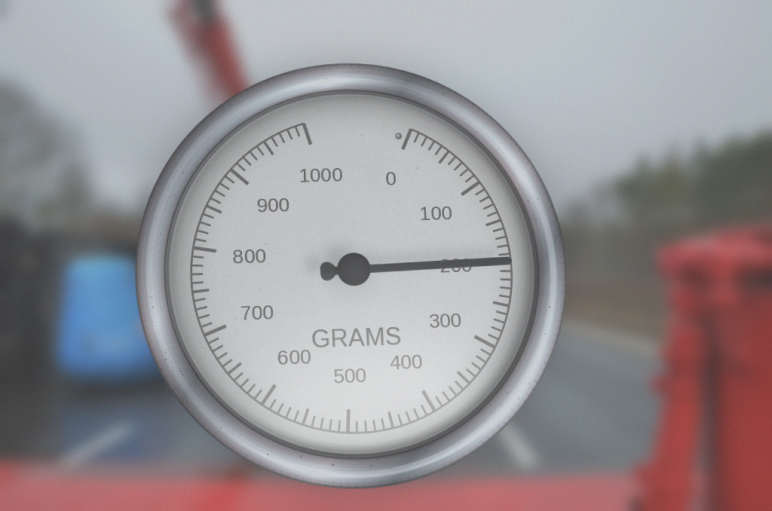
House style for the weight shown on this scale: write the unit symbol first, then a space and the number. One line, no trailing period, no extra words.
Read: g 200
